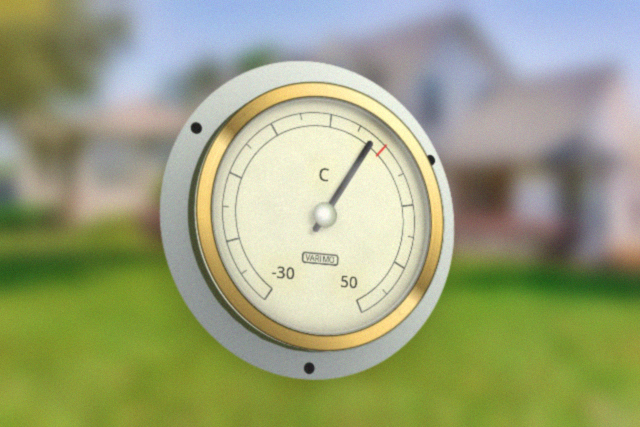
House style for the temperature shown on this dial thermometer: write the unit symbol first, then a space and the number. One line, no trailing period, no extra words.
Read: °C 17.5
